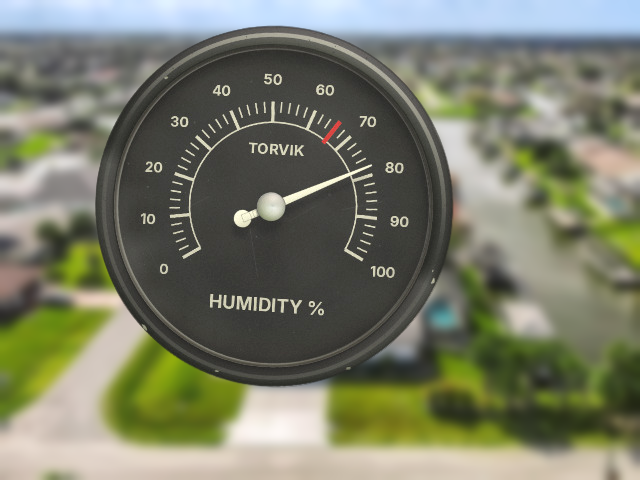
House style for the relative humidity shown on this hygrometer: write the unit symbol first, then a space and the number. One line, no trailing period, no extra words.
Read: % 78
